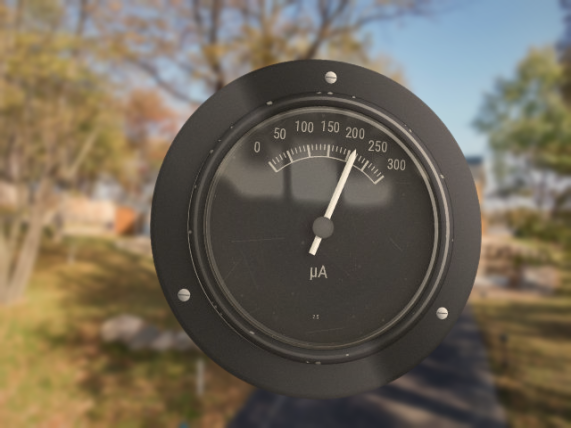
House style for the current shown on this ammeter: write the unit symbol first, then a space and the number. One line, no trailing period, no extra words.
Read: µA 210
